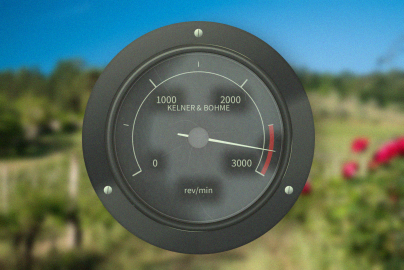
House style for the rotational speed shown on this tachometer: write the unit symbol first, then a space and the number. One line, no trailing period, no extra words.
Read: rpm 2750
